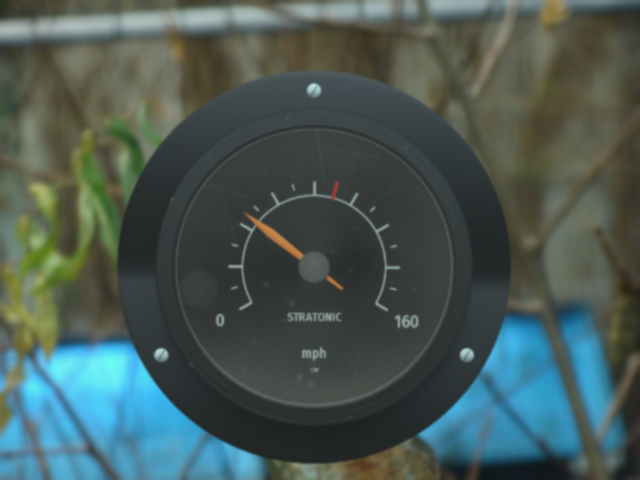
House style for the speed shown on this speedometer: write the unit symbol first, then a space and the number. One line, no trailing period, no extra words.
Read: mph 45
